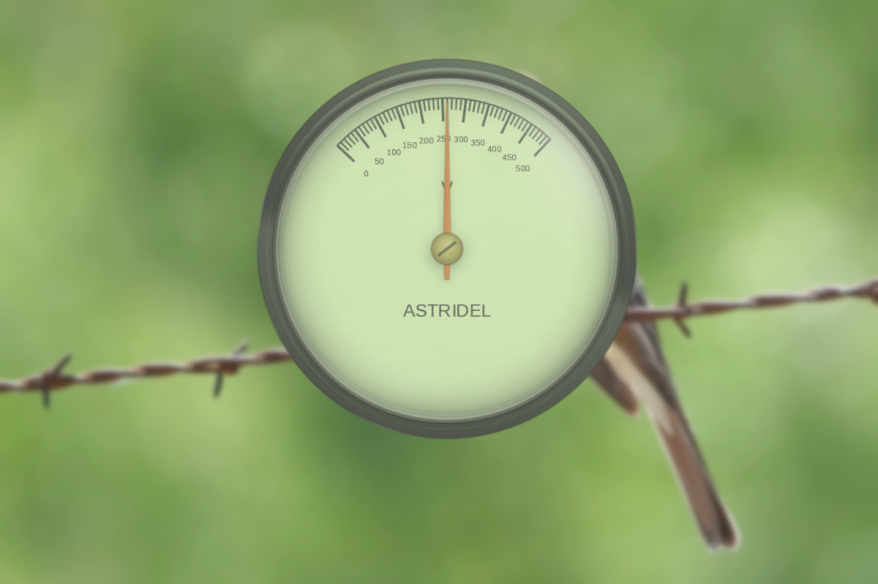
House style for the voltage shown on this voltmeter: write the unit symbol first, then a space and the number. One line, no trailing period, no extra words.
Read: V 260
